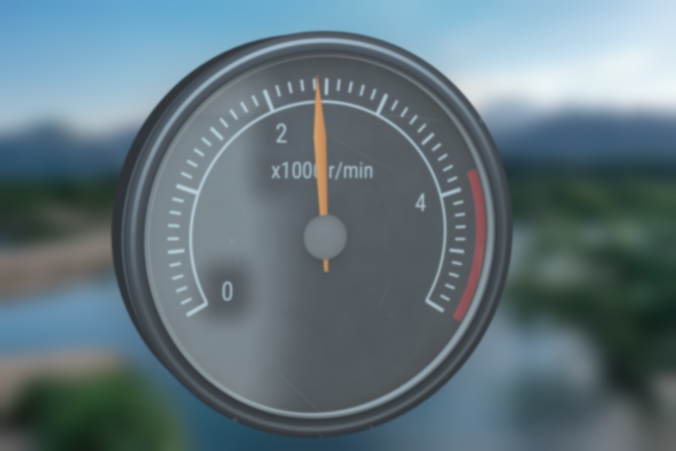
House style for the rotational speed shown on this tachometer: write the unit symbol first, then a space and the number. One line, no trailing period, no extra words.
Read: rpm 2400
